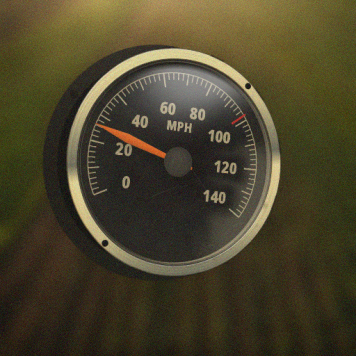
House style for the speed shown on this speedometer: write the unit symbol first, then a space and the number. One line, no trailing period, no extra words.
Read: mph 26
